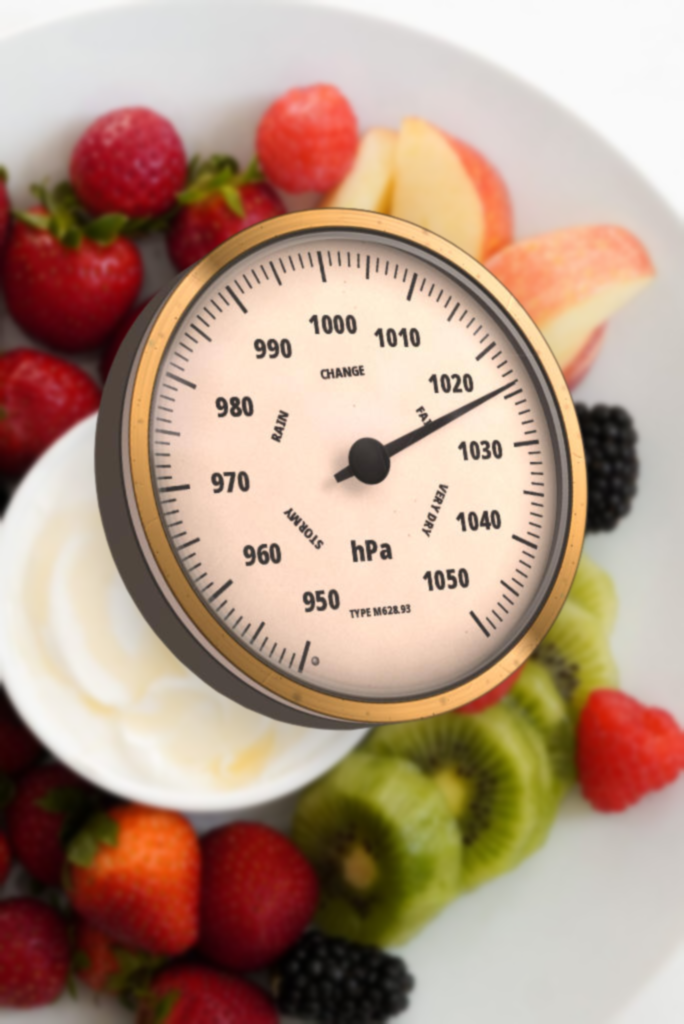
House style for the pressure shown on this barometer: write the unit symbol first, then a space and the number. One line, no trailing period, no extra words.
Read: hPa 1024
